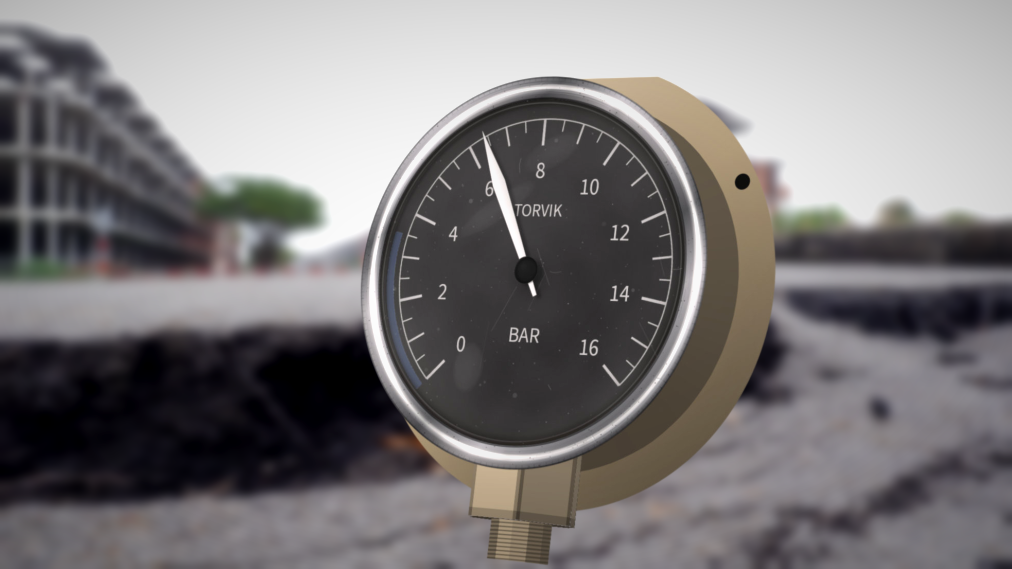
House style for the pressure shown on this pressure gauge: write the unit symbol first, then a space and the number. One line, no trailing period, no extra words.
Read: bar 6.5
